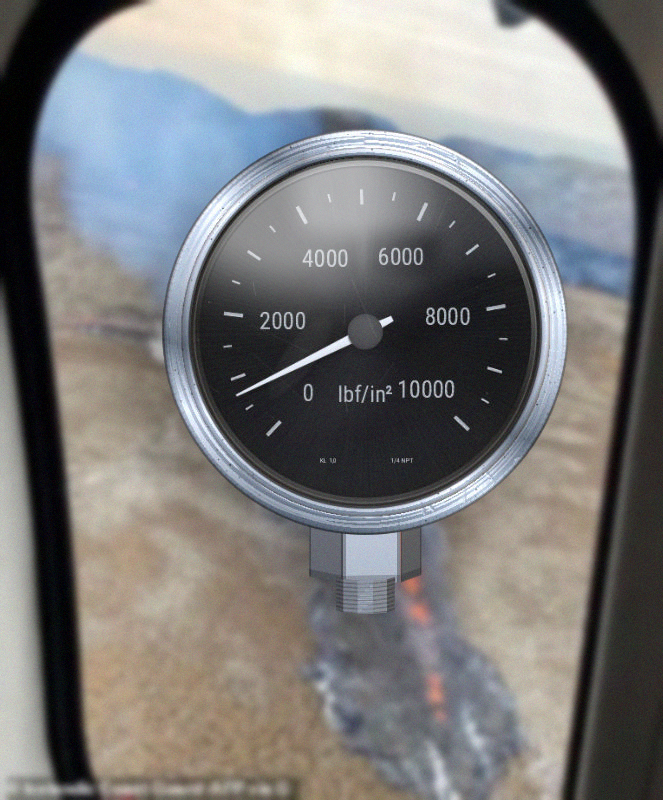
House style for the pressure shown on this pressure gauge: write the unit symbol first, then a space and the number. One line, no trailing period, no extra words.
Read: psi 750
